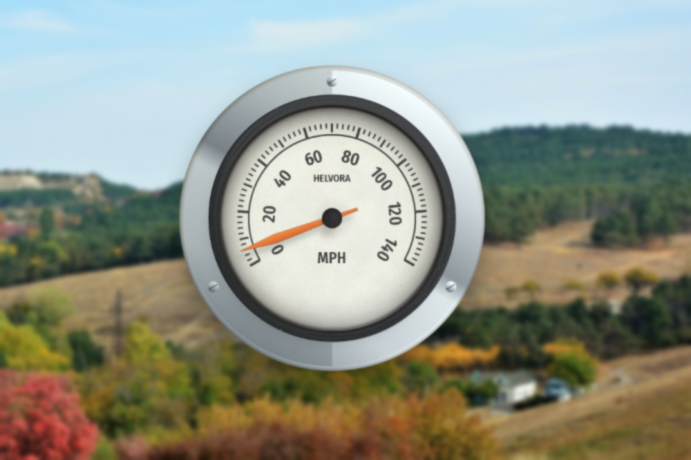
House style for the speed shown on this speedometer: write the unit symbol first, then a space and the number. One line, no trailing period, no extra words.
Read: mph 6
